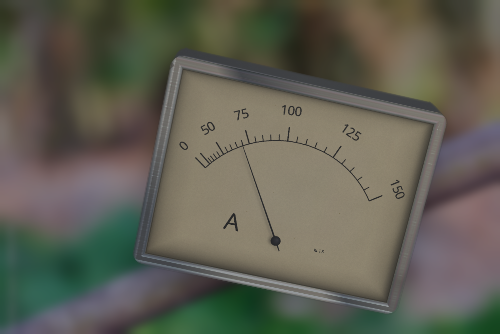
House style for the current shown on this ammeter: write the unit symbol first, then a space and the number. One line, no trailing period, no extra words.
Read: A 70
